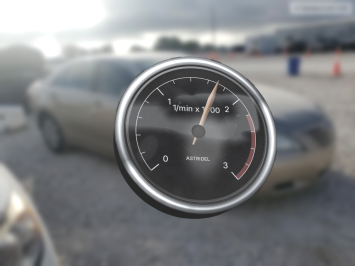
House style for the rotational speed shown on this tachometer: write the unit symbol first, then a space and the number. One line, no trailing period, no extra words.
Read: rpm 1700
